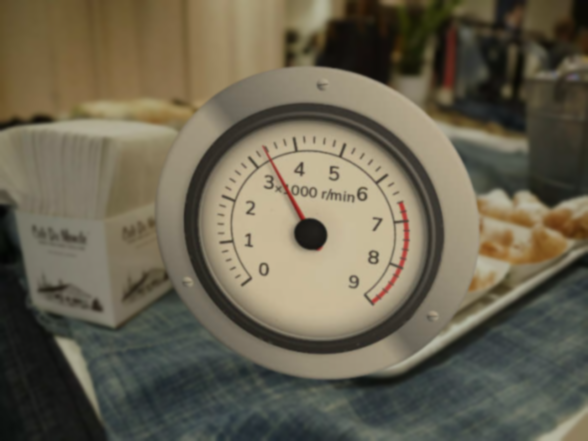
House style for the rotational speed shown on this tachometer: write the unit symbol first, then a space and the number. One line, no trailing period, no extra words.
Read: rpm 3400
